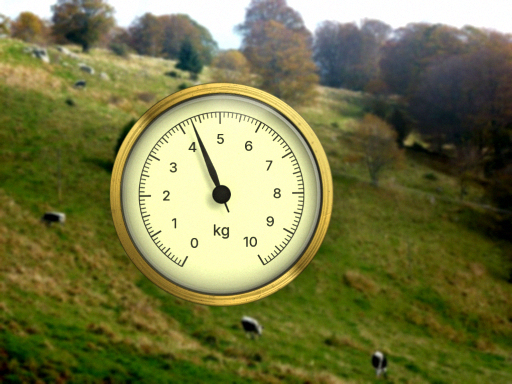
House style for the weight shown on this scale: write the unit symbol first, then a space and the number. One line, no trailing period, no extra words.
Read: kg 4.3
